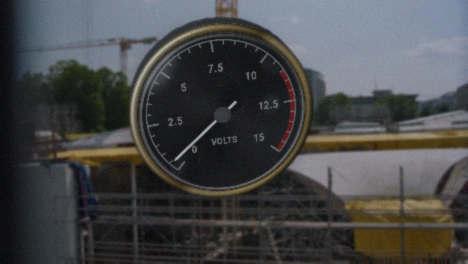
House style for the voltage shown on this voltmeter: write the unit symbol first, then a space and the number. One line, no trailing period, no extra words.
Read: V 0.5
